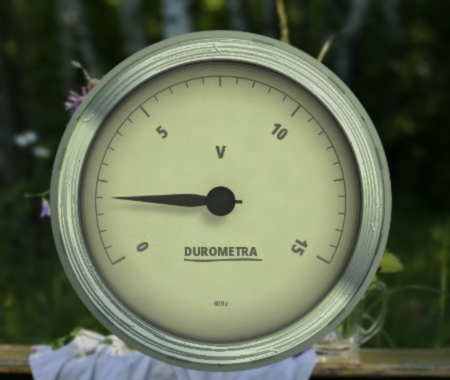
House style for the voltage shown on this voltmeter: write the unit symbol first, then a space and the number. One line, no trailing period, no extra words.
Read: V 2
